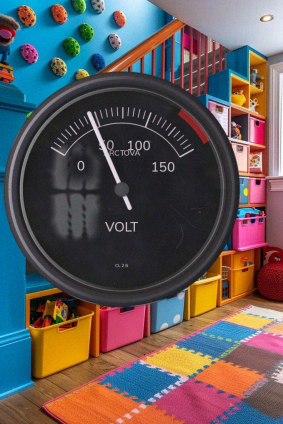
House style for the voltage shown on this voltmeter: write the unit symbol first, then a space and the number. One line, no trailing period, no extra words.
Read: V 45
